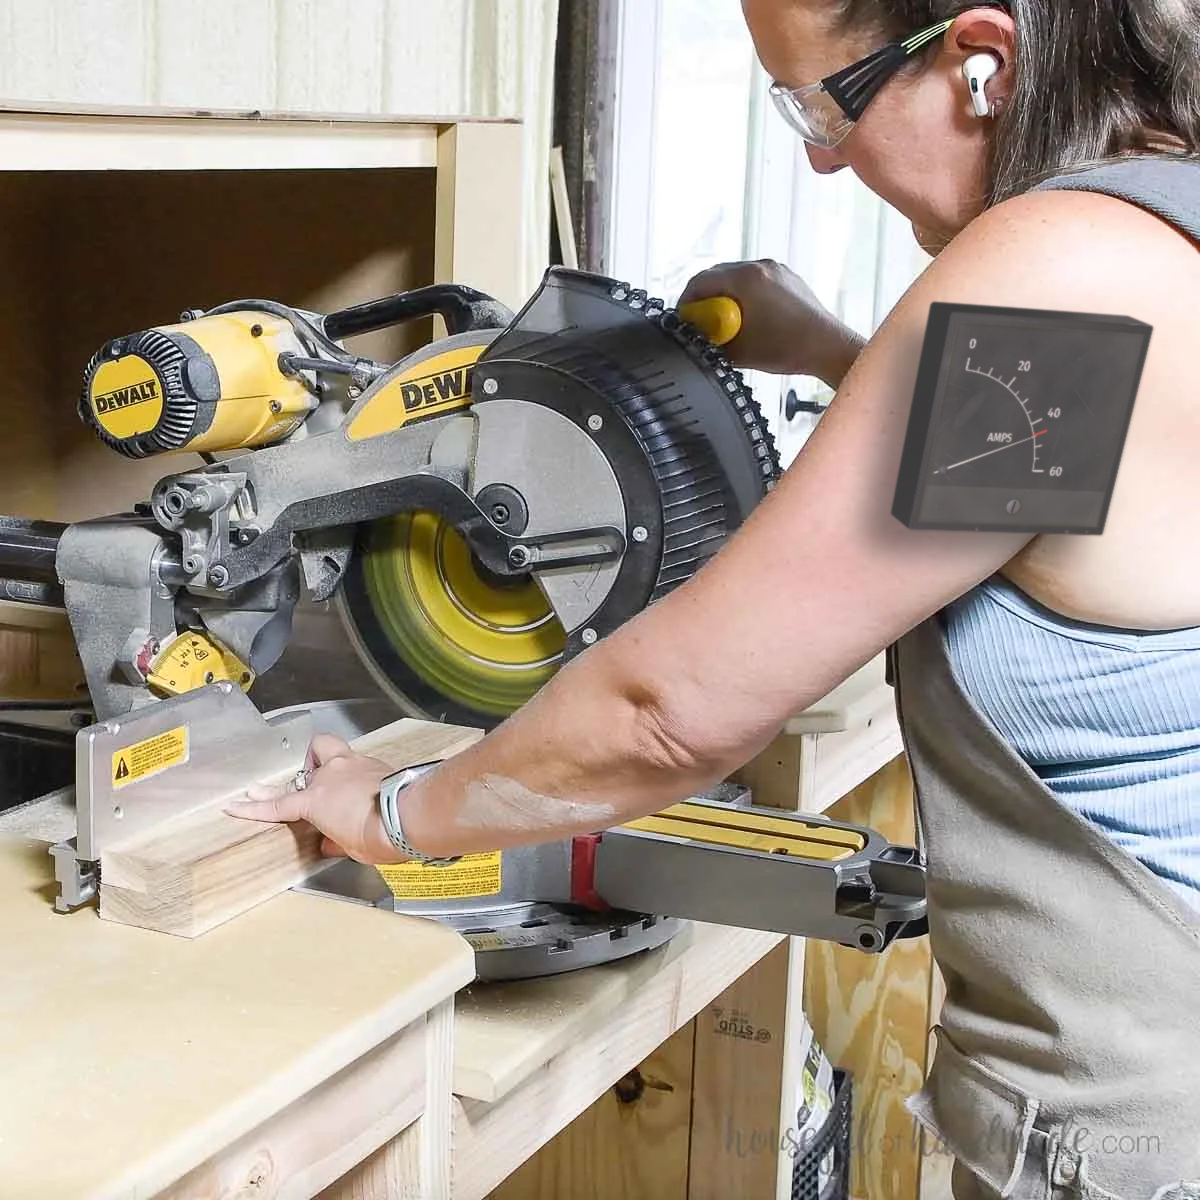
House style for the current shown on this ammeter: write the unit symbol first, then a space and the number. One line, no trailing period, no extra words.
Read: A 45
